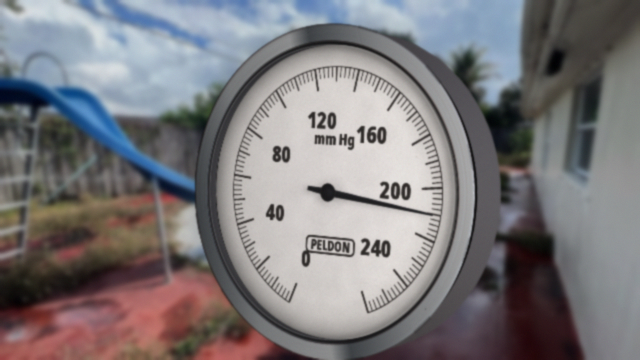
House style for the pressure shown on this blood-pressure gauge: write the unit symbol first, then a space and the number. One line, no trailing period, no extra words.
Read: mmHg 210
